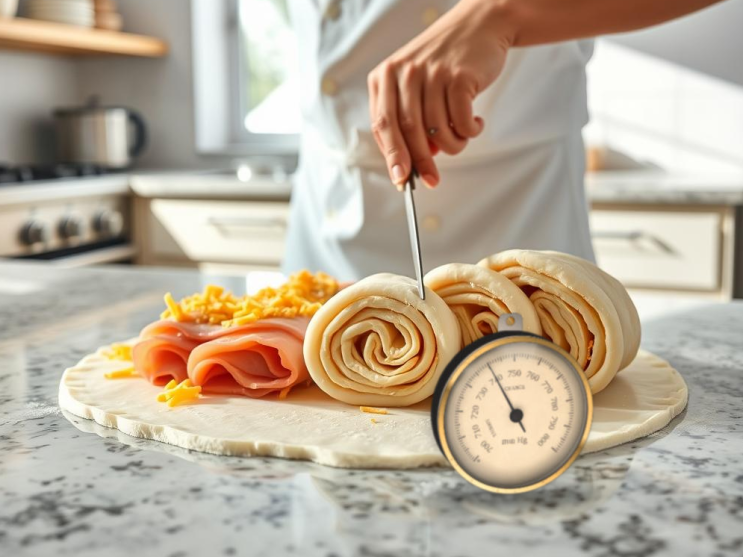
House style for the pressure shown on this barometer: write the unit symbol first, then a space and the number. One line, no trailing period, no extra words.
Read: mmHg 740
